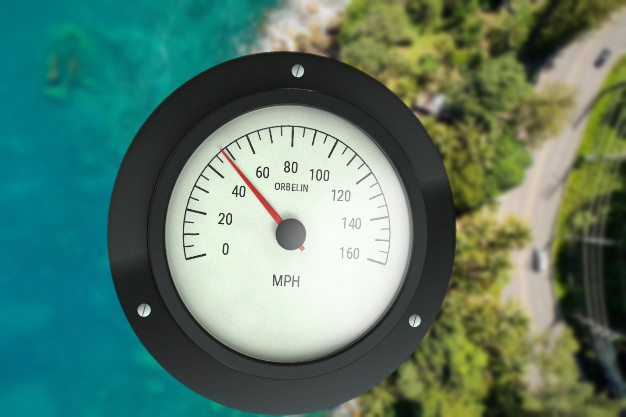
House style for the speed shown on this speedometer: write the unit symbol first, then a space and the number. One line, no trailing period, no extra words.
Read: mph 47.5
